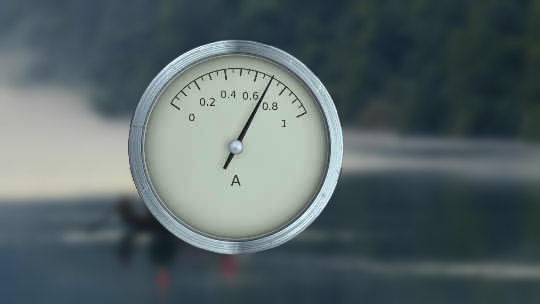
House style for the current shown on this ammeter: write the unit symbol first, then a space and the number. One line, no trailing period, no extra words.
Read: A 0.7
